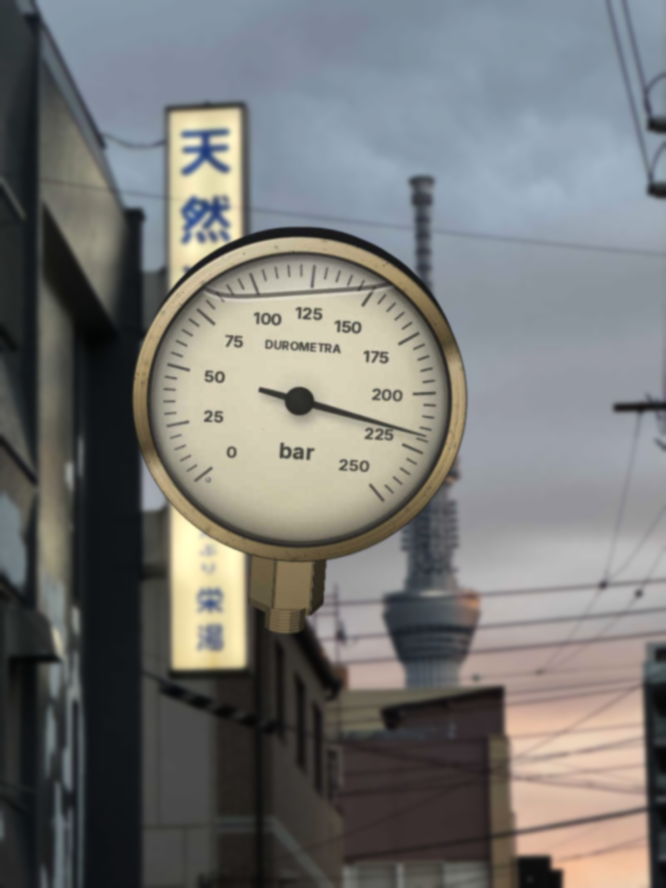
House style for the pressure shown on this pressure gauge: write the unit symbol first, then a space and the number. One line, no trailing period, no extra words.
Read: bar 217.5
